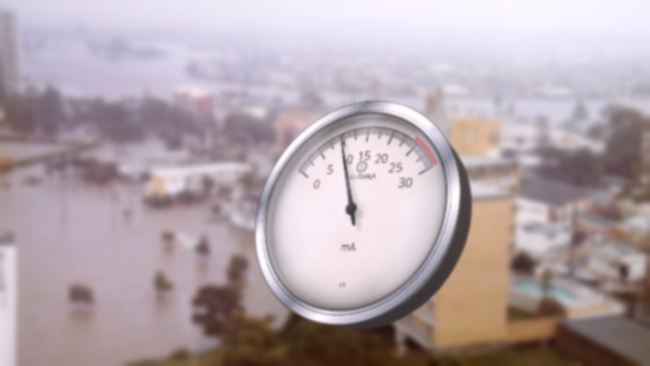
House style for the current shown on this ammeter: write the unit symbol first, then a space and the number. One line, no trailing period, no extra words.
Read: mA 10
